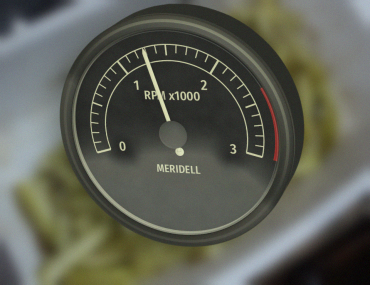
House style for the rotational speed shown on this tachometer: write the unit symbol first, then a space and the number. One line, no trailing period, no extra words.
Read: rpm 1300
